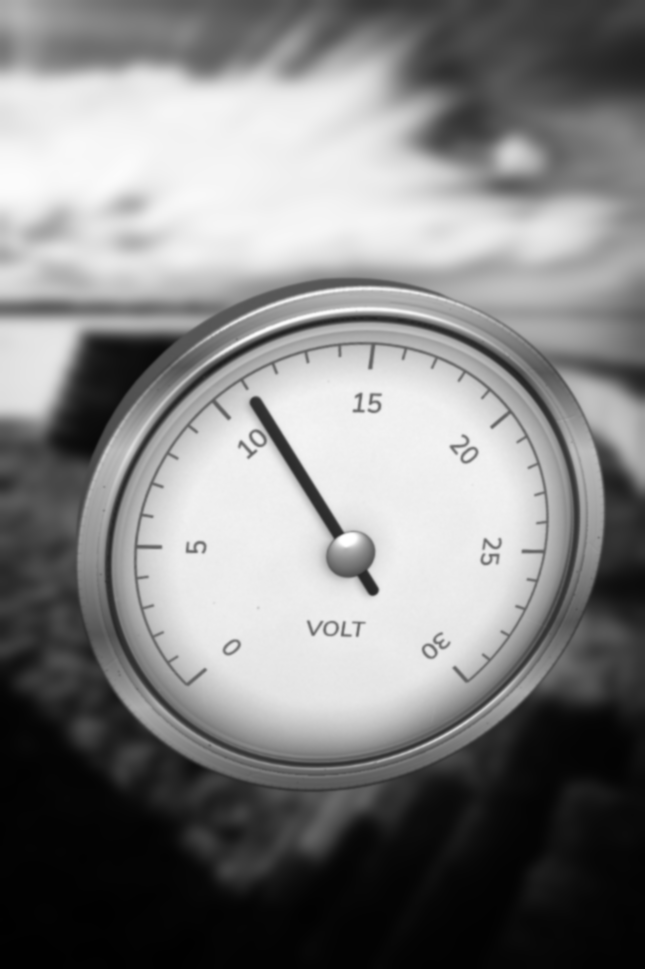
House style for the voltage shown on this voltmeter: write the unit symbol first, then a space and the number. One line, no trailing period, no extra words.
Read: V 11
